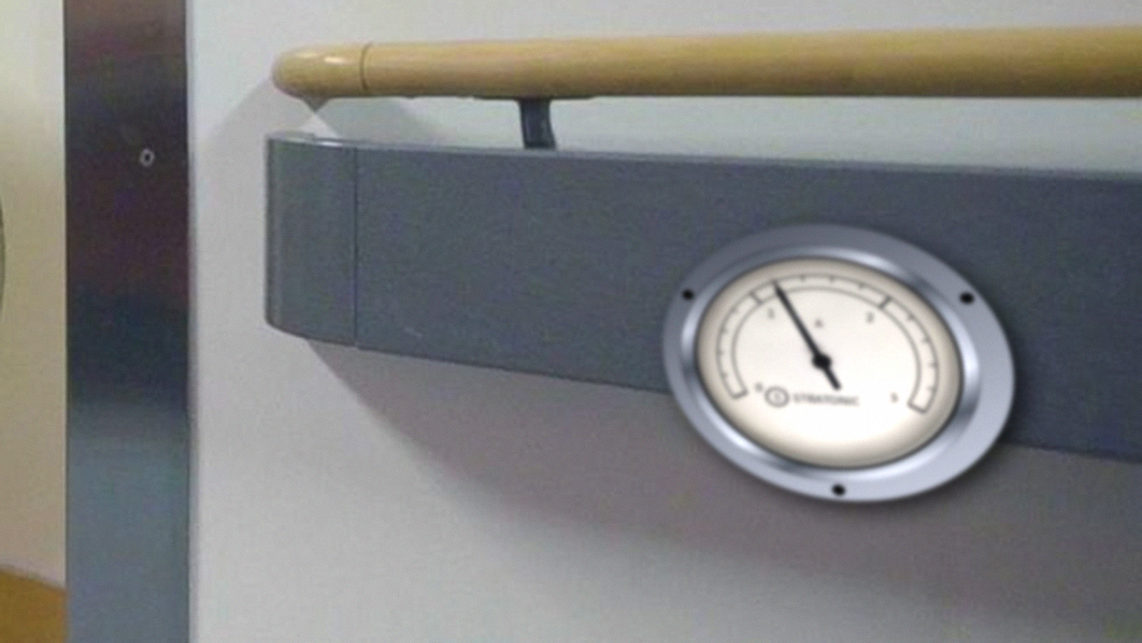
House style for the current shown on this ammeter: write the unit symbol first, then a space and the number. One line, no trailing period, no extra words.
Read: A 1.2
